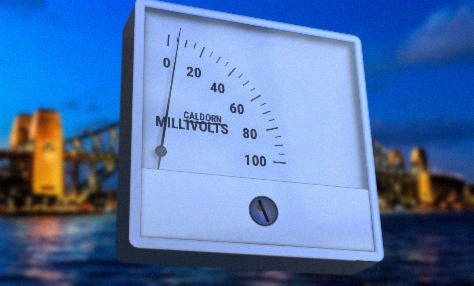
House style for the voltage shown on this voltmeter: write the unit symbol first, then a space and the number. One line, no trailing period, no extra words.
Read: mV 5
